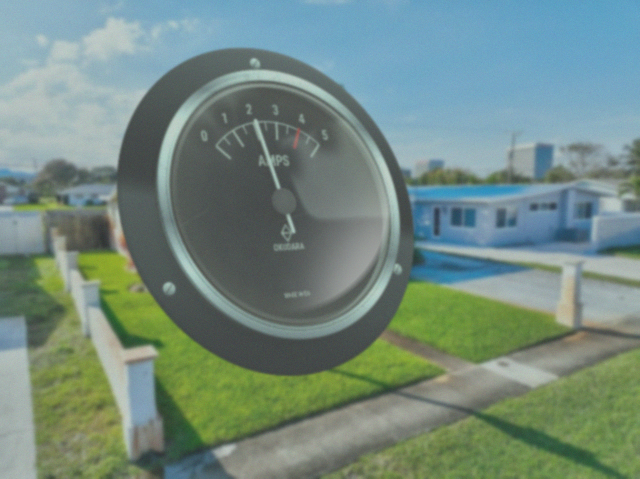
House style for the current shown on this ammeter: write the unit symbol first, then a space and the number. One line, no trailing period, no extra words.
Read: A 2
